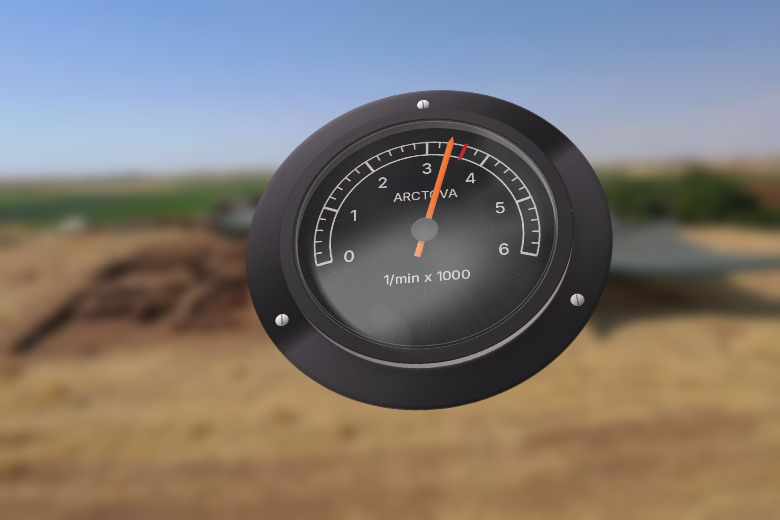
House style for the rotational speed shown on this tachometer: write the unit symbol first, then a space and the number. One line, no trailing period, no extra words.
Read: rpm 3400
